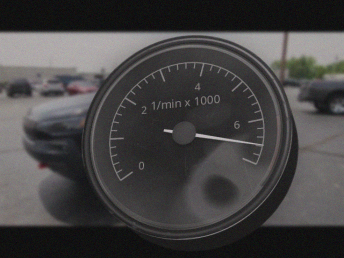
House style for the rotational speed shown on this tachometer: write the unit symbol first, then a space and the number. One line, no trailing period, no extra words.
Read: rpm 6600
